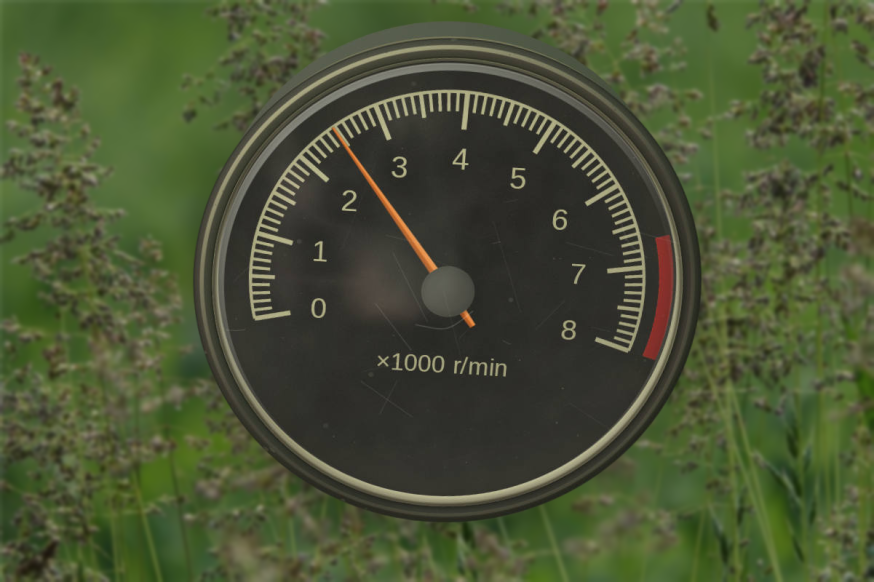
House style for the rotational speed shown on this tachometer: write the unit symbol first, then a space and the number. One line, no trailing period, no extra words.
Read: rpm 2500
